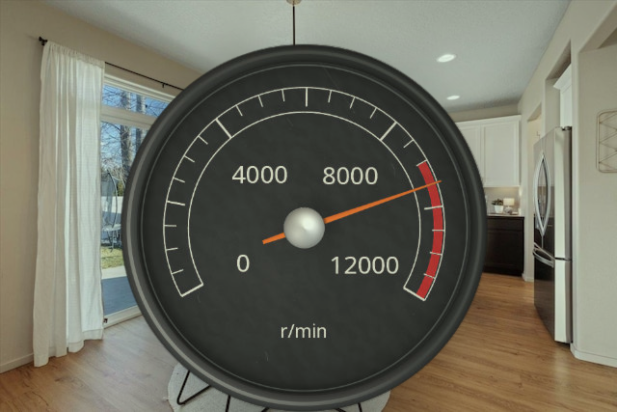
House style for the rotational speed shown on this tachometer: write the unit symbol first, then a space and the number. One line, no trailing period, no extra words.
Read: rpm 9500
